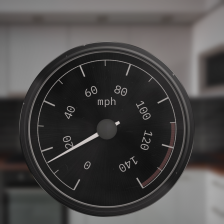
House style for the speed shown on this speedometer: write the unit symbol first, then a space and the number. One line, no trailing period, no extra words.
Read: mph 15
